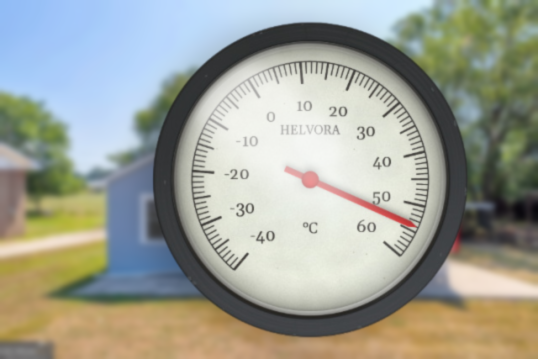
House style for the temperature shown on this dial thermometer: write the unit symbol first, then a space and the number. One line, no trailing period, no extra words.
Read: °C 54
